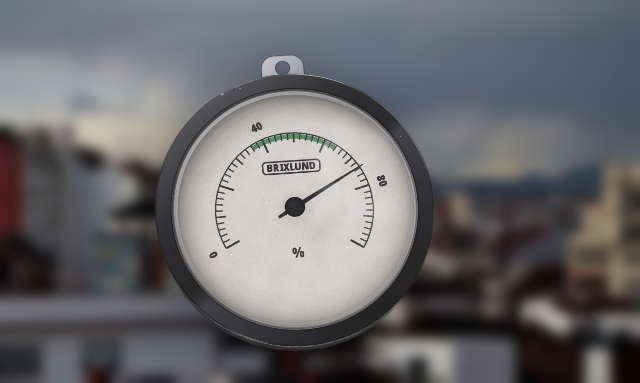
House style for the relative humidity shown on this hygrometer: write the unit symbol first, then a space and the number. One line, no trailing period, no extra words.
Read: % 74
